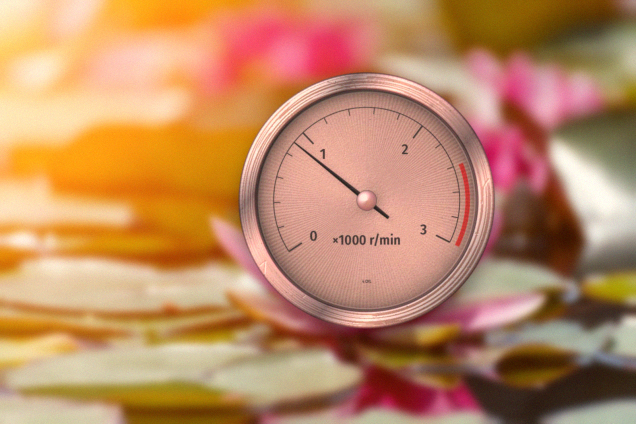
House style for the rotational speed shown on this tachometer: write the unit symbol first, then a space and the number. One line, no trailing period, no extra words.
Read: rpm 900
